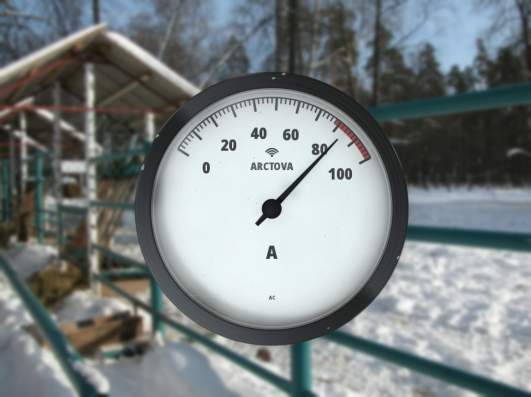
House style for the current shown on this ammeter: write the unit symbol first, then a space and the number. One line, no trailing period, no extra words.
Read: A 84
